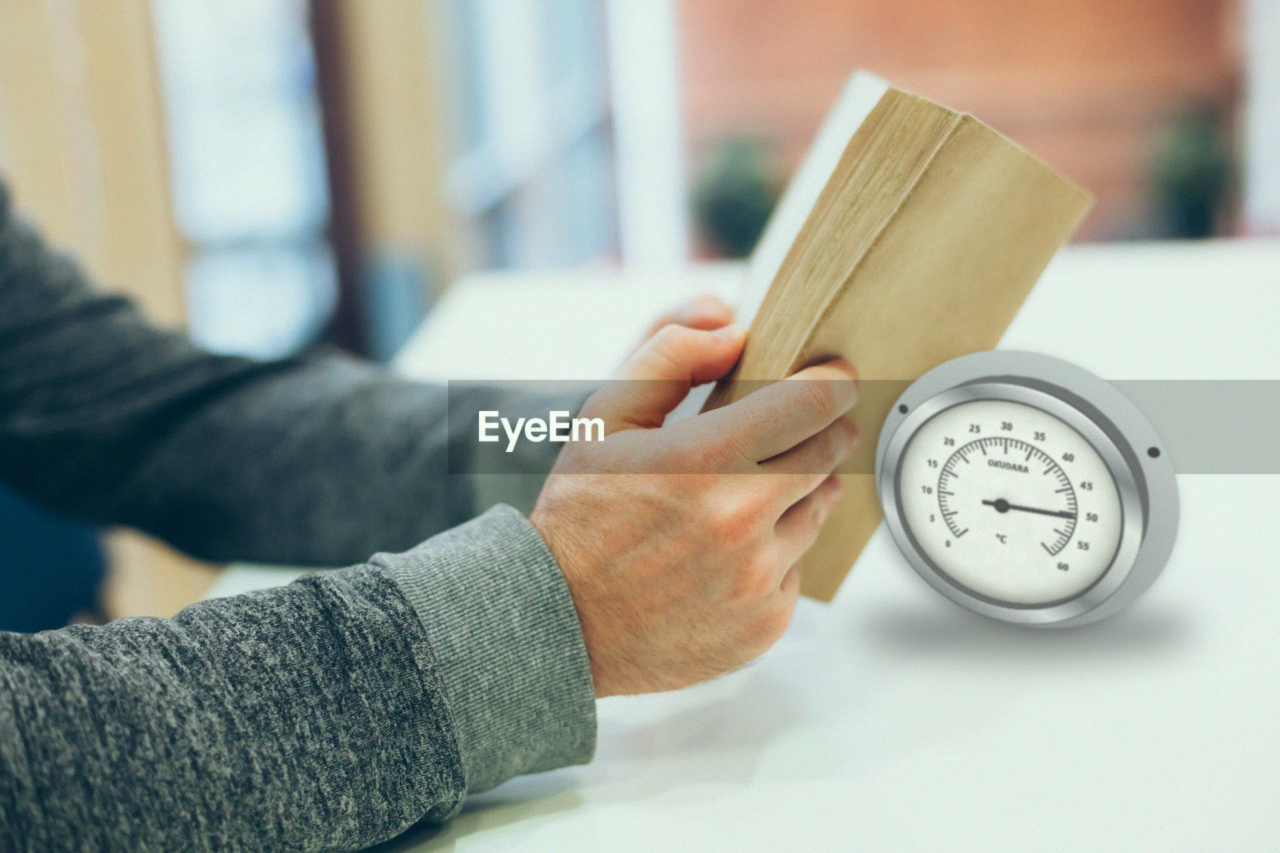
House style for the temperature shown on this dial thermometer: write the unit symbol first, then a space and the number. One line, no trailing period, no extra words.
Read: °C 50
